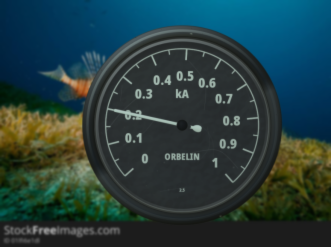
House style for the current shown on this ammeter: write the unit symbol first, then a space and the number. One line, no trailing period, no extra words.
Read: kA 0.2
